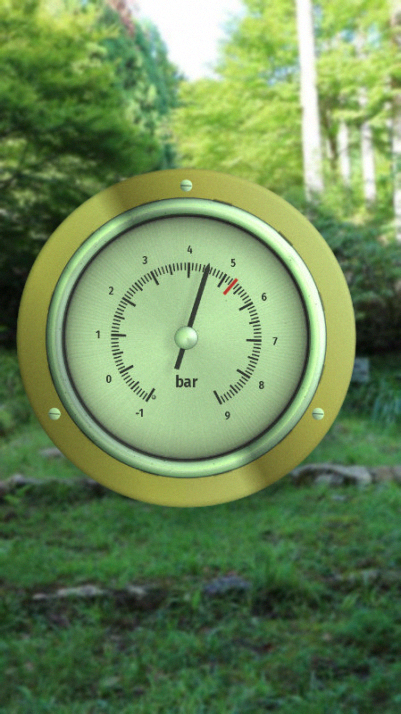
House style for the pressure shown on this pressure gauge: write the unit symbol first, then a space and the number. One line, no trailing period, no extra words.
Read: bar 4.5
